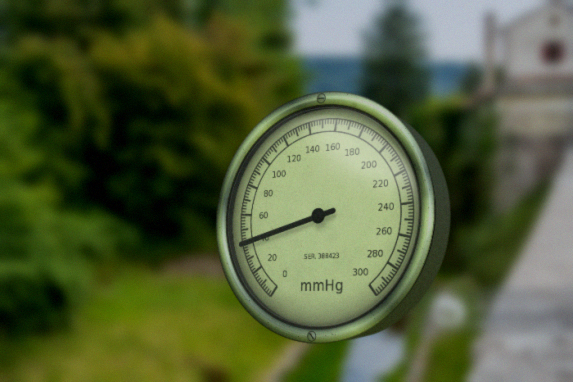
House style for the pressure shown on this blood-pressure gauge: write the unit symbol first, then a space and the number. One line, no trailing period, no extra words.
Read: mmHg 40
